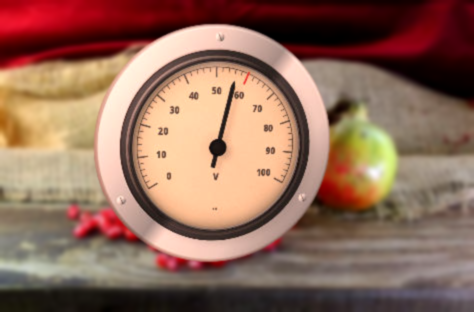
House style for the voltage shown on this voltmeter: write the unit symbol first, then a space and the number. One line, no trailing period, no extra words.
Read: V 56
